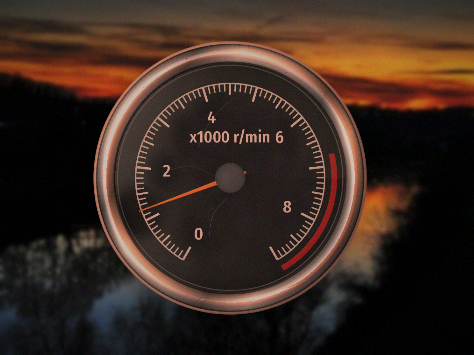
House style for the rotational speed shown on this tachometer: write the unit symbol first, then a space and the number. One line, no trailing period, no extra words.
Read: rpm 1200
